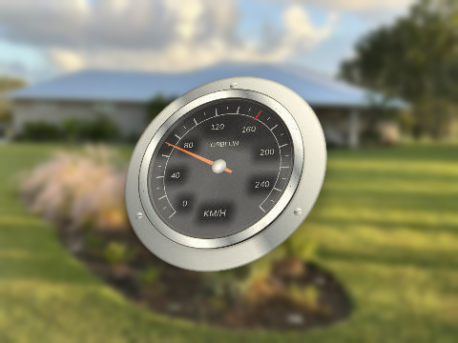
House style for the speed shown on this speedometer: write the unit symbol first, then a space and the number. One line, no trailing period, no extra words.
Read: km/h 70
